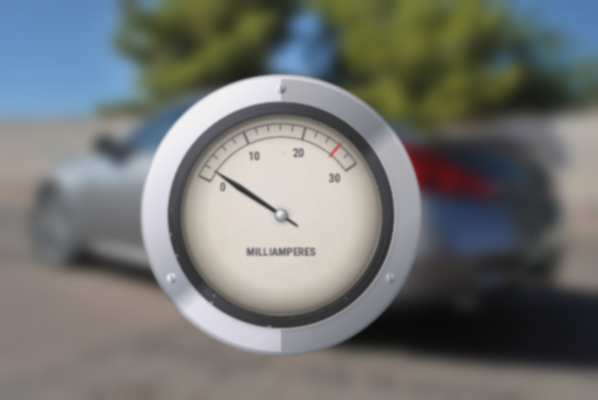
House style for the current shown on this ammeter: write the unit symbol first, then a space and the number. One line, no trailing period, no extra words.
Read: mA 2
